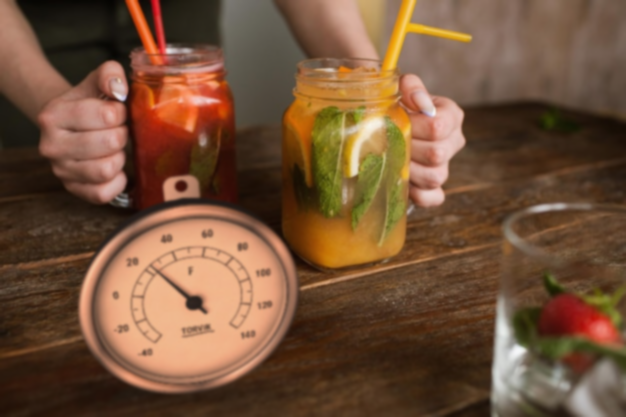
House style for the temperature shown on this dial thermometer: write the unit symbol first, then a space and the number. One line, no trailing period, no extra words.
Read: °F 25
